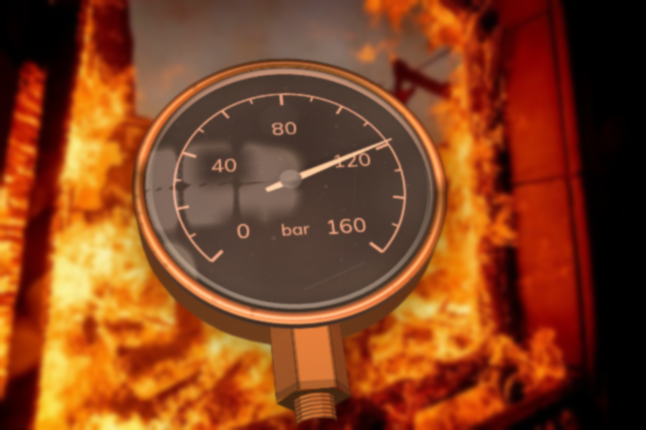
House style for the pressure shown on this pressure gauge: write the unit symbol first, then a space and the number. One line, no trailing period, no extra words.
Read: bar 120
